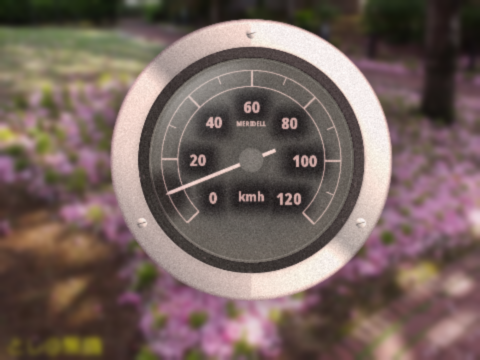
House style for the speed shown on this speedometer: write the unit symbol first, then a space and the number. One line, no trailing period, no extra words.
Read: km/h 10
